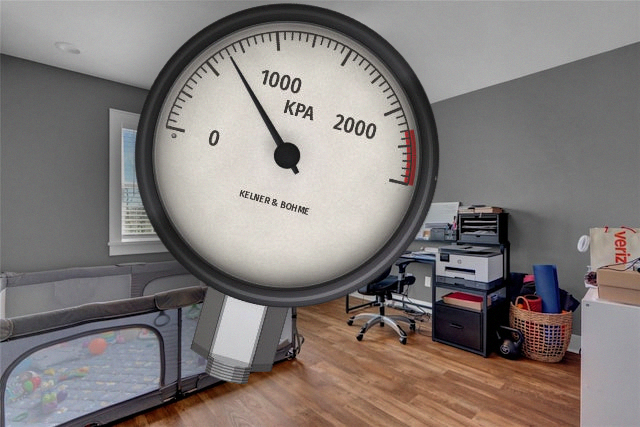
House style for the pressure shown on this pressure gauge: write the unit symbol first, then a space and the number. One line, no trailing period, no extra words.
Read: kPa 650
